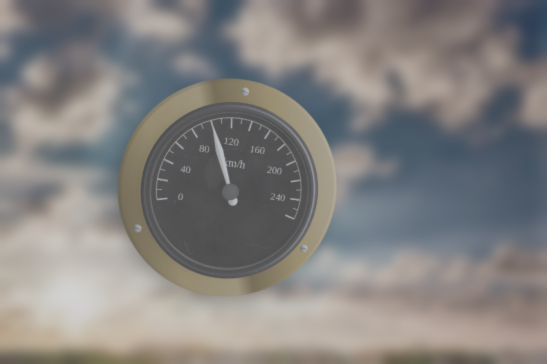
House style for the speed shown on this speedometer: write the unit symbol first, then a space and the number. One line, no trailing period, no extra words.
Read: km/h 100
